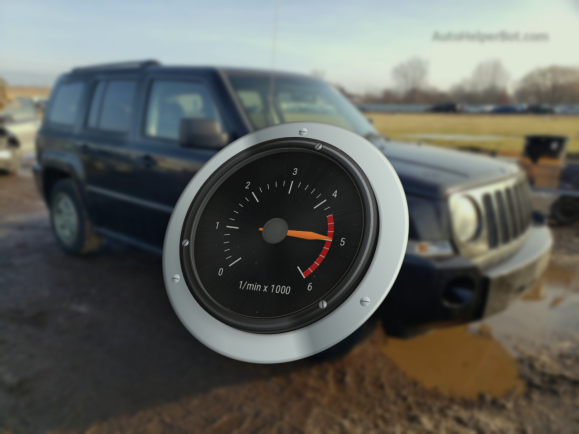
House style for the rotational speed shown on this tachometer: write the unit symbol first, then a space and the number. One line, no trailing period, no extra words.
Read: rpm 5000
